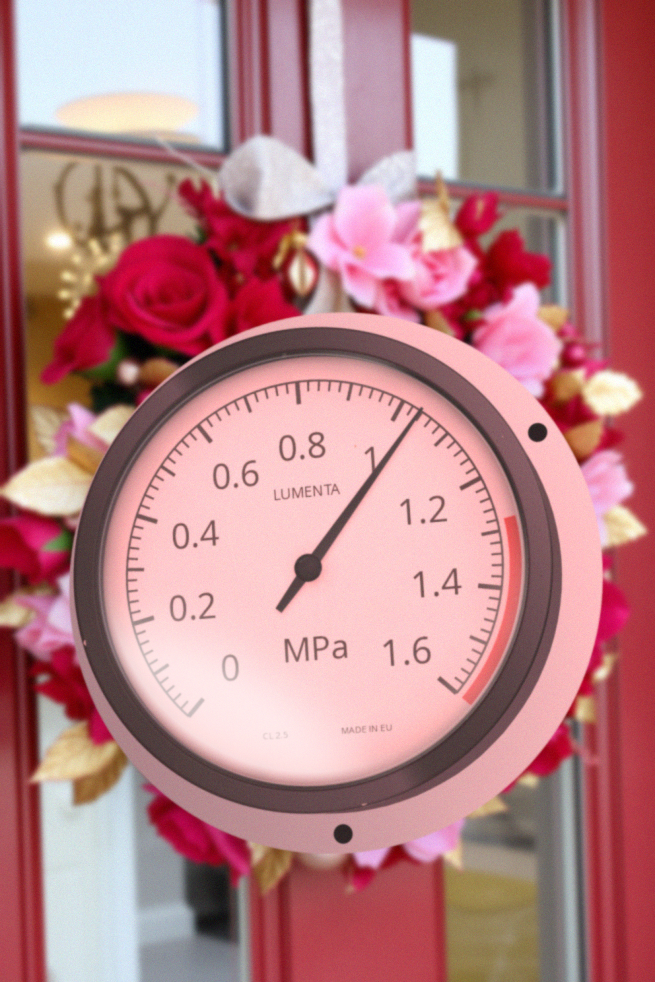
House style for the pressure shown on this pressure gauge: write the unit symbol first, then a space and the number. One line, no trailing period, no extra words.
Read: MPa 1.04
